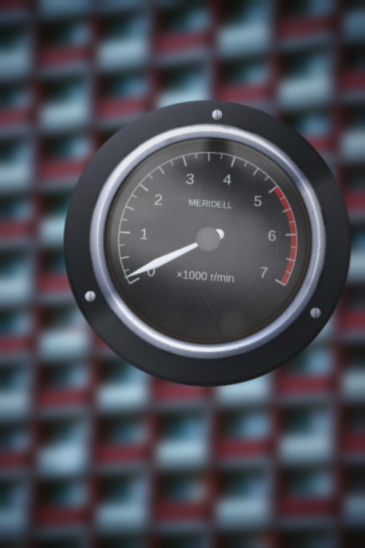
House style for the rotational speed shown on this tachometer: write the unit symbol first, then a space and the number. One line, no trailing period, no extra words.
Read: rpm 125
